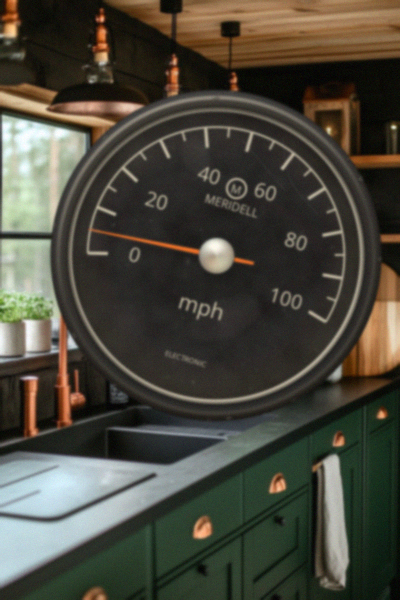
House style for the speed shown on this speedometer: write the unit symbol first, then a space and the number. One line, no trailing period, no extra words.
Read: mph 5
